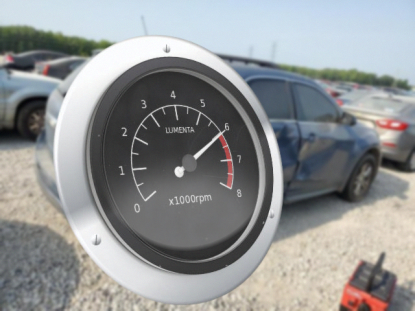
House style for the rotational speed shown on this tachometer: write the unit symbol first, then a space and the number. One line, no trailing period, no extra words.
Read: rpm 6000
